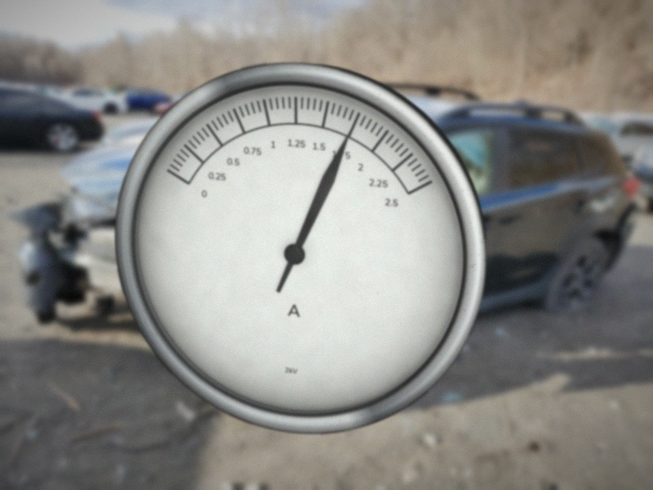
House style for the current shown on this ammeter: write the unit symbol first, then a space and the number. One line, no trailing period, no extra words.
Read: A 1.75
